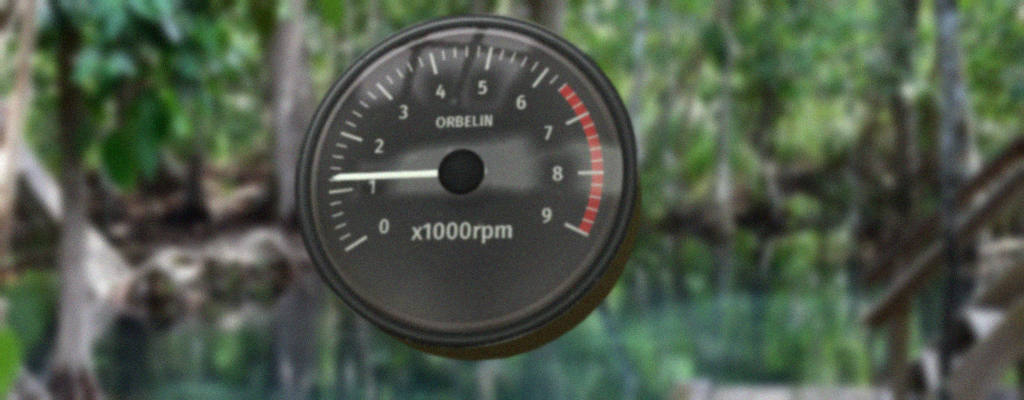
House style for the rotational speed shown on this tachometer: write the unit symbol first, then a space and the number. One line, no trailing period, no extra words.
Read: rpm 1200
